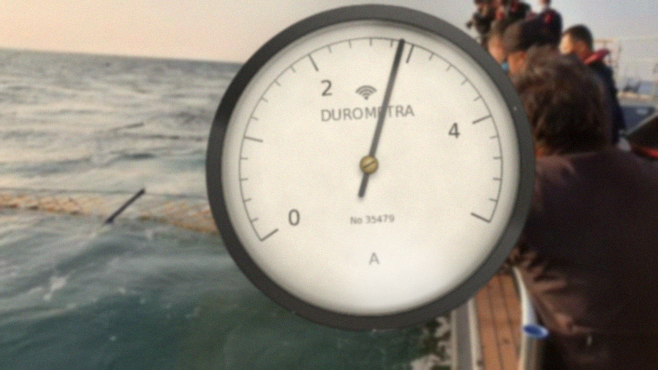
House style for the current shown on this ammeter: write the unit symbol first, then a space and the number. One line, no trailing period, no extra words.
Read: A 2.9
